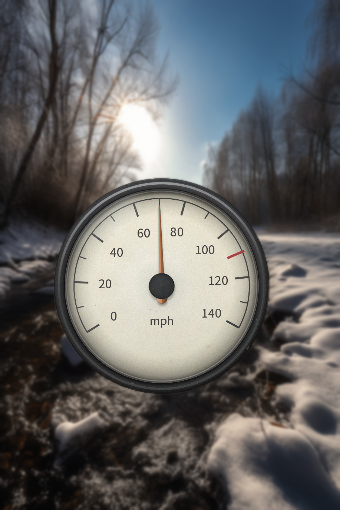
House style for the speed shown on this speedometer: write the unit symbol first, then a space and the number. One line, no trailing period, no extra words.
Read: mph 70
